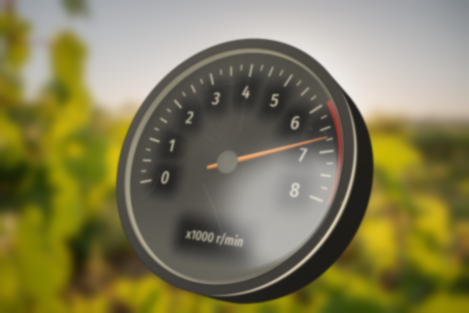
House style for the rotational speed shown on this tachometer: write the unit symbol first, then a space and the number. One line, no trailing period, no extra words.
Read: rpm 6750
